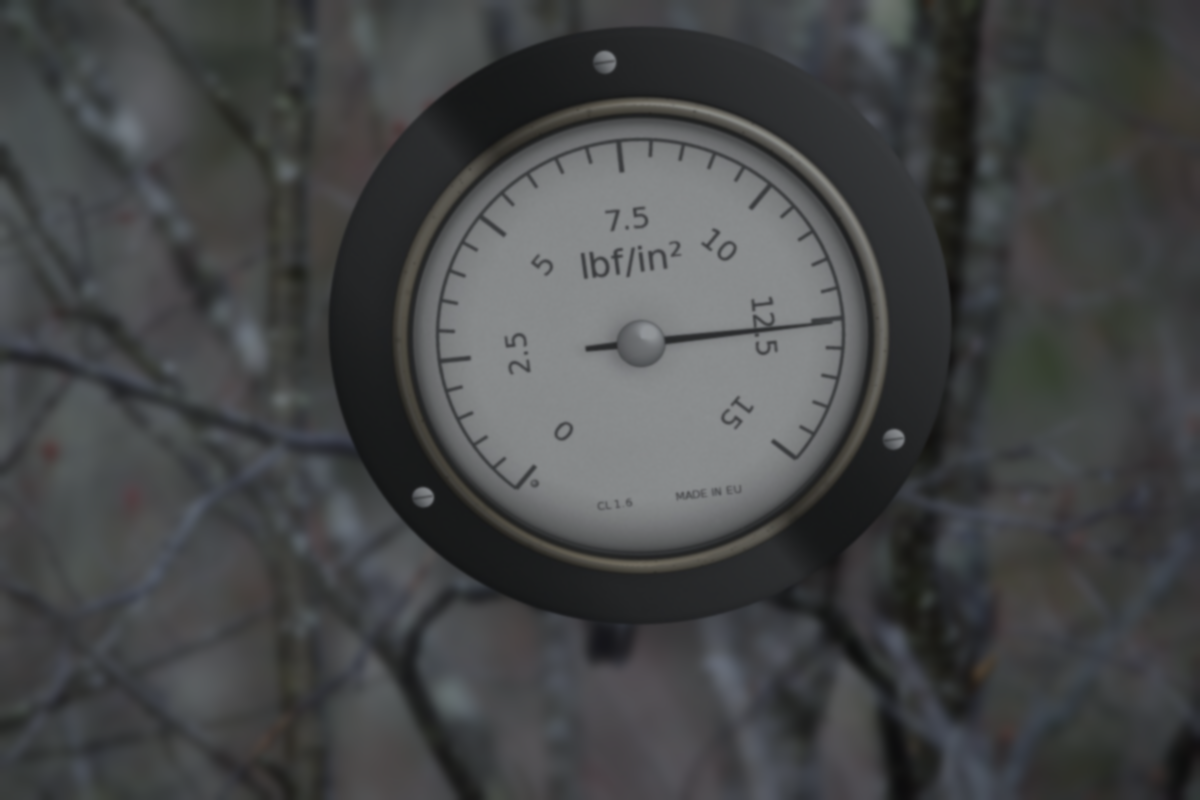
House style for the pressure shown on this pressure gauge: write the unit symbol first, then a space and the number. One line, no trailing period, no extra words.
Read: psi 12.5
